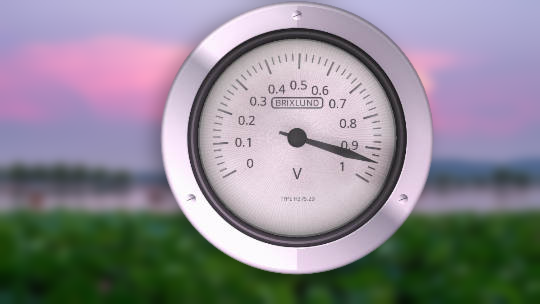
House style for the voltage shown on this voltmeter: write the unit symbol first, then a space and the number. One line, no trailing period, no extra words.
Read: V 0.94
